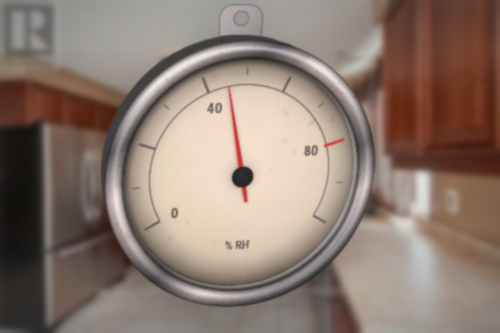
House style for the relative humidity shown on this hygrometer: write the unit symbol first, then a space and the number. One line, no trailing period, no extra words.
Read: % 45
